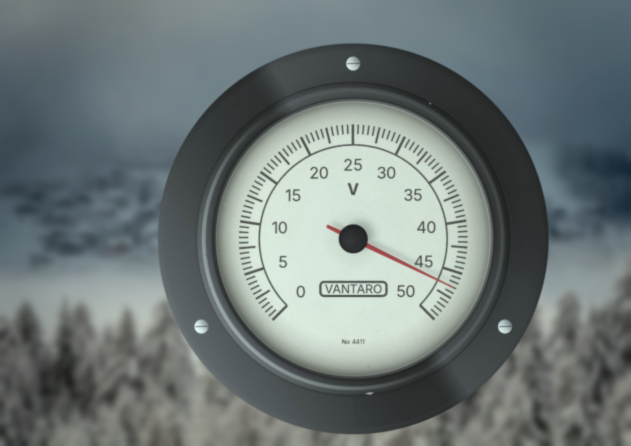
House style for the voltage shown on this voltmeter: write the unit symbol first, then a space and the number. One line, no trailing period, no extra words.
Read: V 46.5
